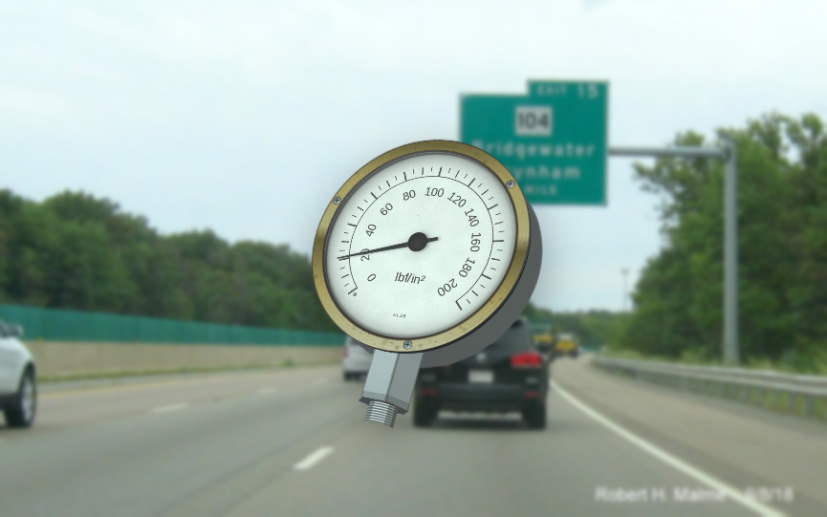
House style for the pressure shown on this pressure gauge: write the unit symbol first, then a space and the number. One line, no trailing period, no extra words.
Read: psi 20
